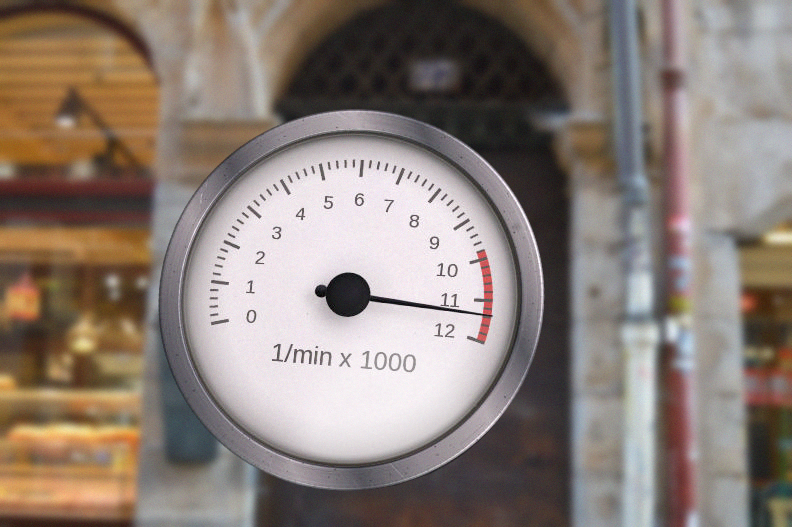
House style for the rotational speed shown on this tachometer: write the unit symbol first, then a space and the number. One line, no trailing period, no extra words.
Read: rpm 11400
